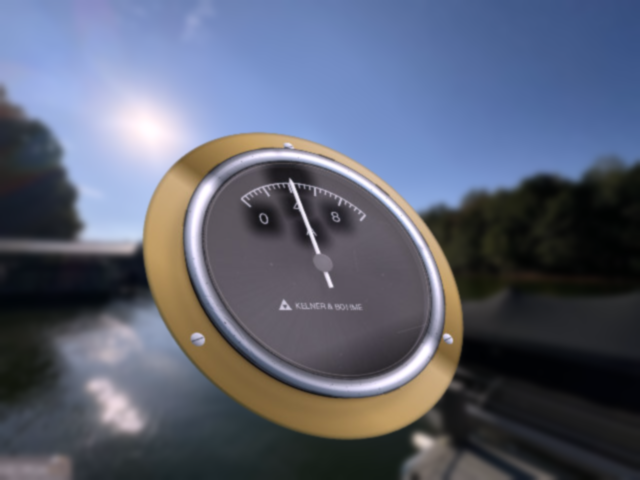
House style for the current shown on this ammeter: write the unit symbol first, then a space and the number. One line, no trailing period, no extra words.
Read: A 4
